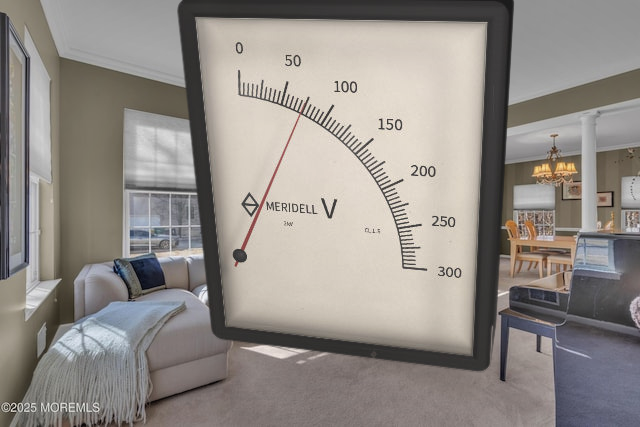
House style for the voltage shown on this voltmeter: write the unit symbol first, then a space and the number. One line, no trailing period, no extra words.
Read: V 75
